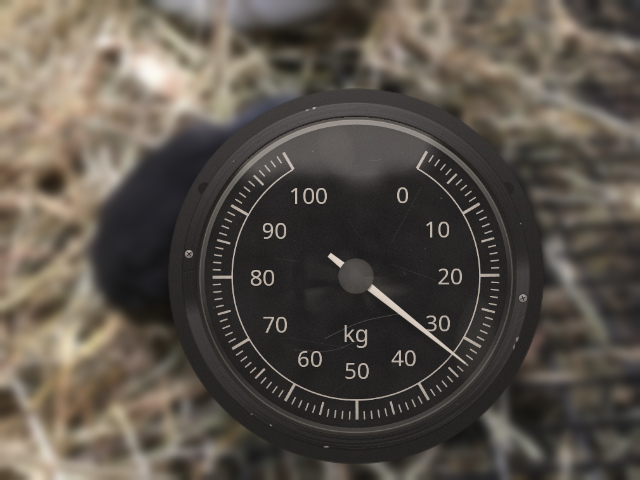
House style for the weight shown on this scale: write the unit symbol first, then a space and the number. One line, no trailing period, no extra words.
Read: kg 33
